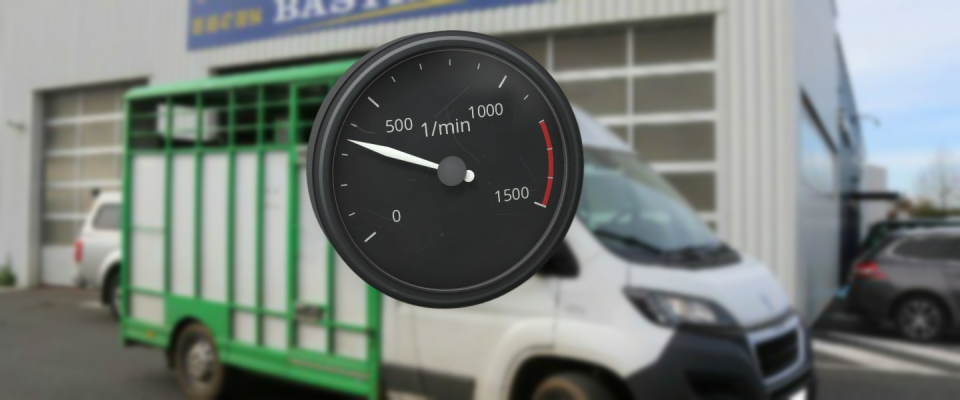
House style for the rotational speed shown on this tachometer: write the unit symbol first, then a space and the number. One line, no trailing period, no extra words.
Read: rpm 350
